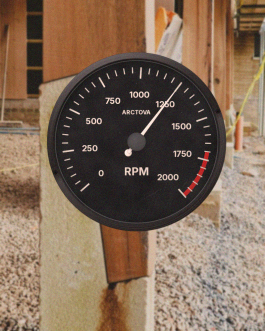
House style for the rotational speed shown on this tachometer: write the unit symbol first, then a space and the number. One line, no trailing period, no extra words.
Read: rpm 1250
